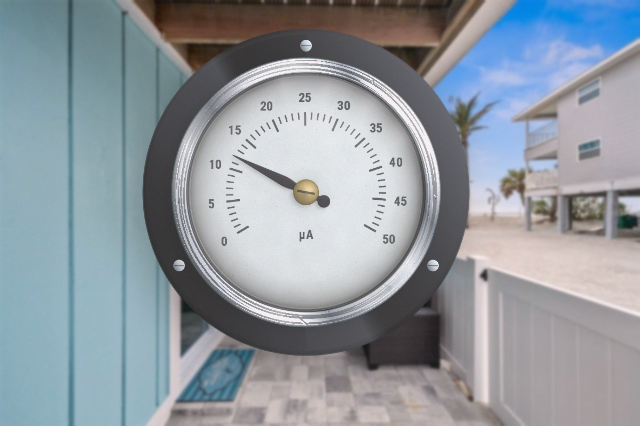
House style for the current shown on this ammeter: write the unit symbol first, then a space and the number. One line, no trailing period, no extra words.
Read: µA 12
